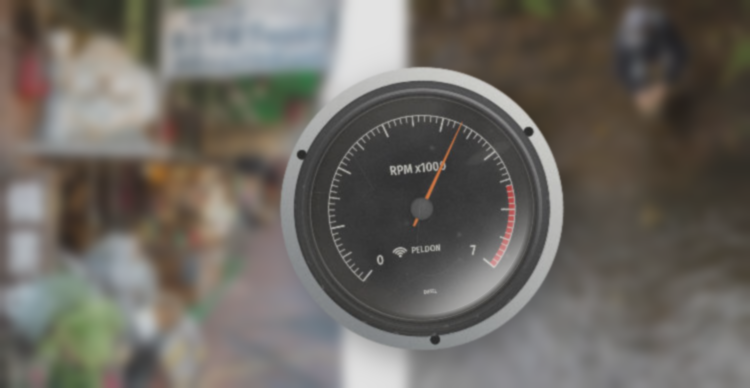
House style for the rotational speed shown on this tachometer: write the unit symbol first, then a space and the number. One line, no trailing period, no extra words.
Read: rpm 4300
